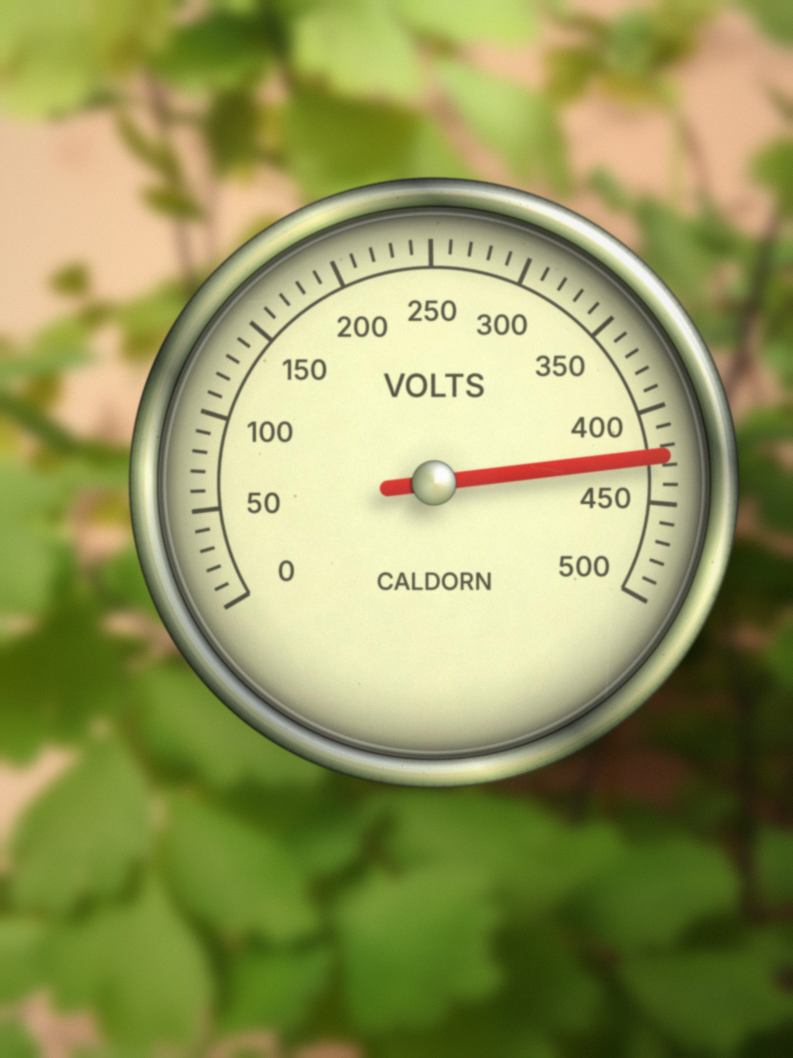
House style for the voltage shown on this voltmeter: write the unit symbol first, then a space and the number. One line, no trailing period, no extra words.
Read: V 425
